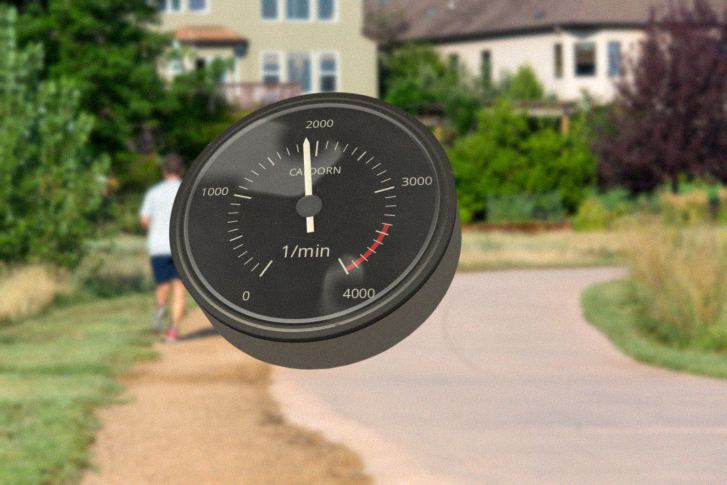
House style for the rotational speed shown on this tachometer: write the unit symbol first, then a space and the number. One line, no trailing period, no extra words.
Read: rpm 1900
